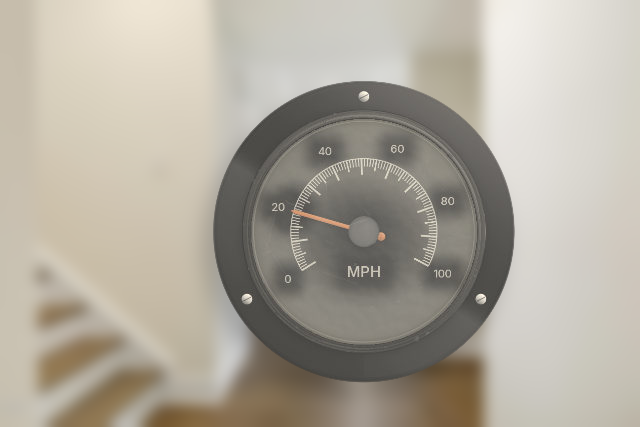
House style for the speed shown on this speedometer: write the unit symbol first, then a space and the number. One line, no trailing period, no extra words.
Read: mph 20
